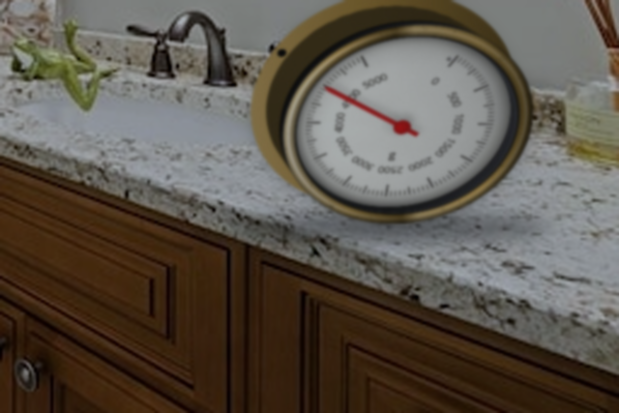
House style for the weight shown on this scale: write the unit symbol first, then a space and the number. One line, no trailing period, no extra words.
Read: g 4500
